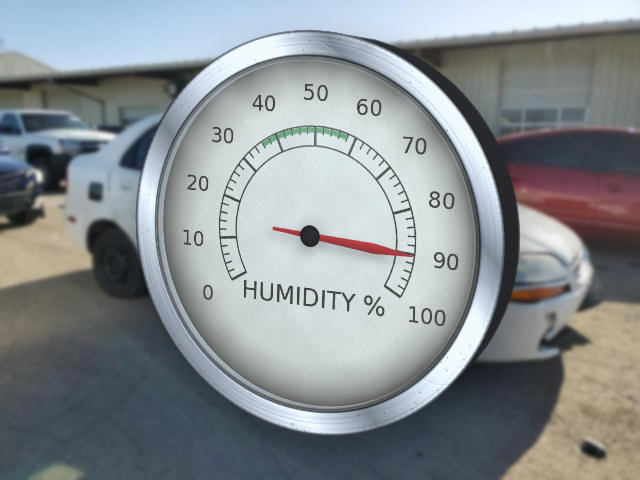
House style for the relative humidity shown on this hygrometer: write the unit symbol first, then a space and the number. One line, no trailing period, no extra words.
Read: % 90
